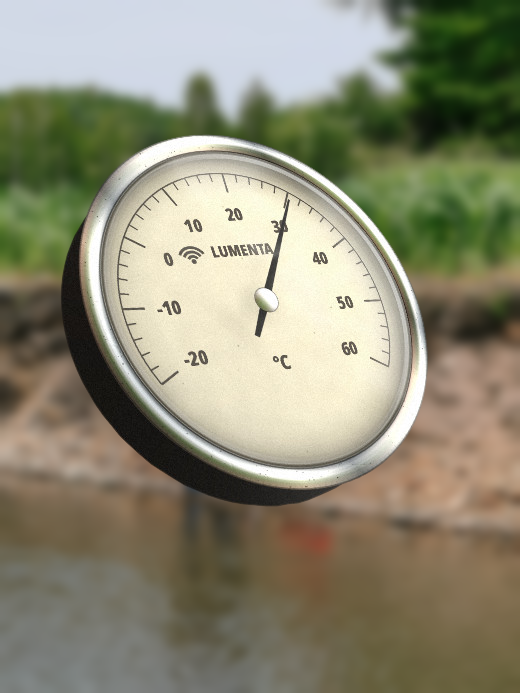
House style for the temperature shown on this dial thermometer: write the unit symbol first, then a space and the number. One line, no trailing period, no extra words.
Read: °C 30
